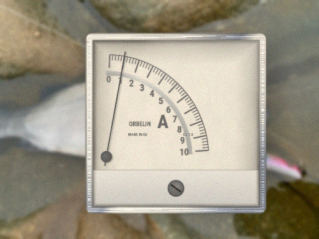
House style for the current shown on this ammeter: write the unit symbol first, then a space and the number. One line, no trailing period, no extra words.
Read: A 1
